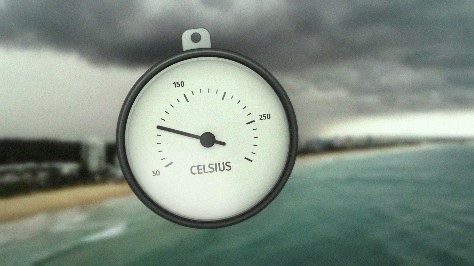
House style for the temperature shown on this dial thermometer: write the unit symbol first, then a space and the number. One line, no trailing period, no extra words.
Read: °C 100
